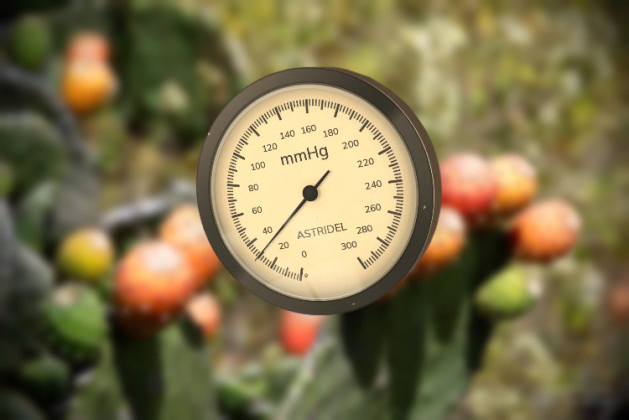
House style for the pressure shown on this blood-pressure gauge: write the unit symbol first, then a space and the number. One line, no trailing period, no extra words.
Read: mmHg 30
